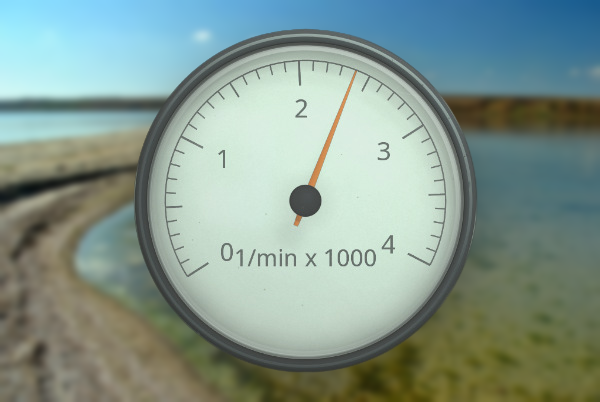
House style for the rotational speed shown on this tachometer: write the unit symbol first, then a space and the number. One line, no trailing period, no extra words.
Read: rpm 2400
